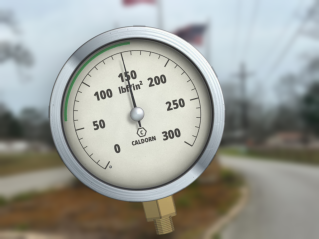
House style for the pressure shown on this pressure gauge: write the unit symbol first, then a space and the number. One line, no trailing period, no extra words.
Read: psi 150
